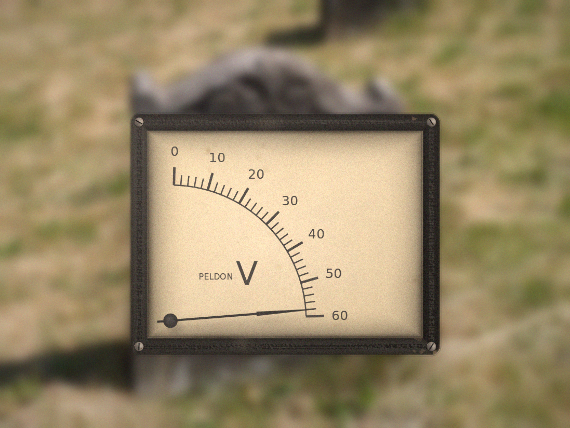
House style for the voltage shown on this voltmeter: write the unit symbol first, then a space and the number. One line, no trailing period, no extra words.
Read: V 58
